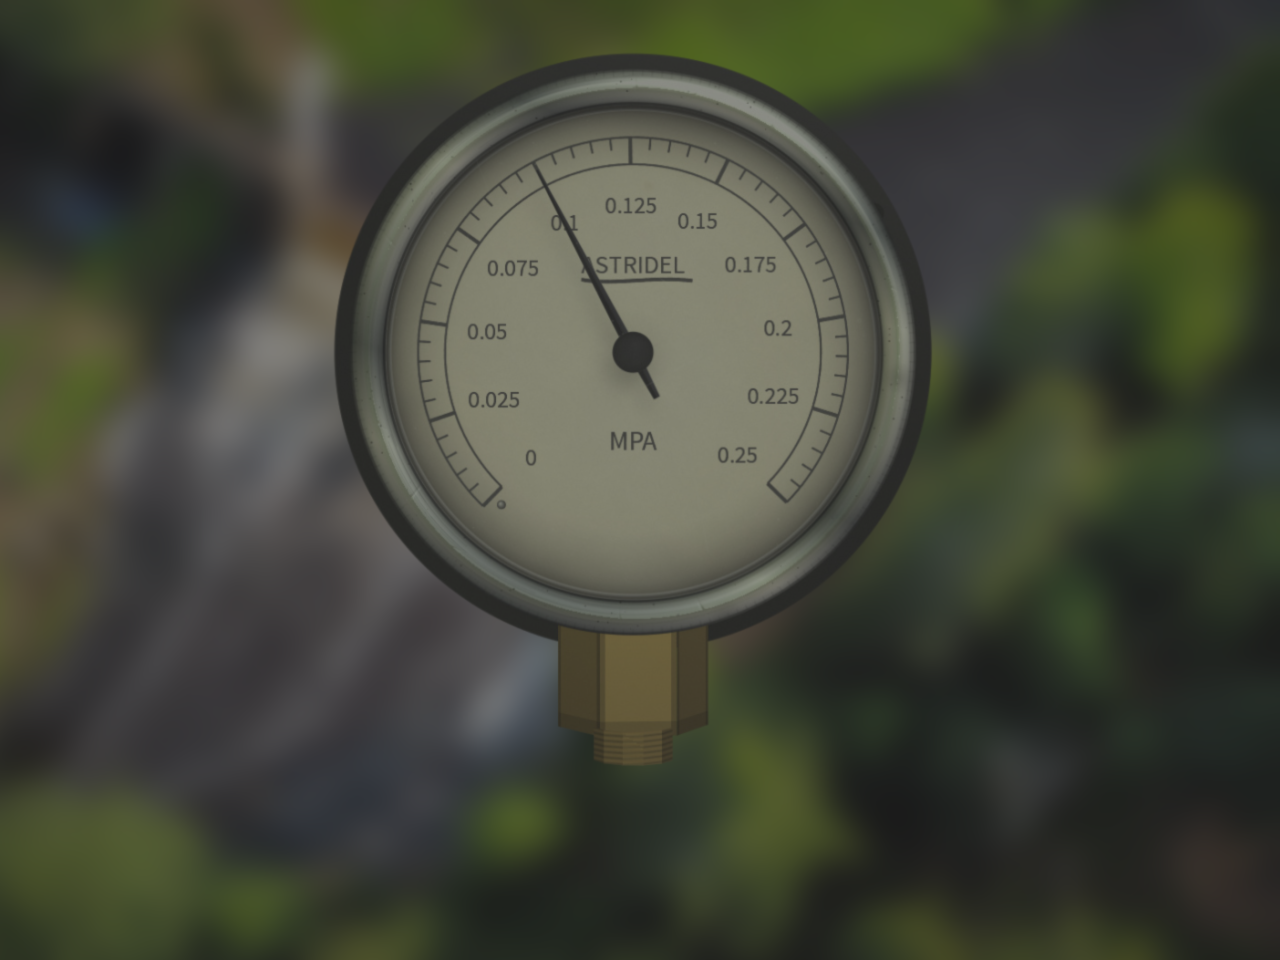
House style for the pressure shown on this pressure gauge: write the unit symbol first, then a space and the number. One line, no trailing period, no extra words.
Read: MPa 0.1
